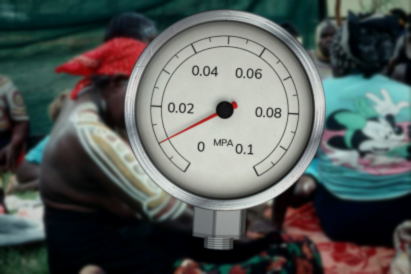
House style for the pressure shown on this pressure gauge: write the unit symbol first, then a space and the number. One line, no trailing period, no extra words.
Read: MPa 0.01
